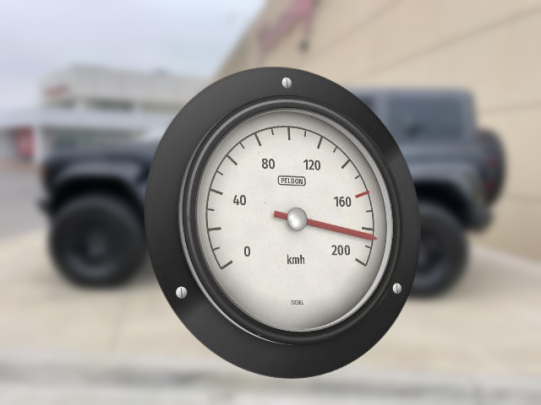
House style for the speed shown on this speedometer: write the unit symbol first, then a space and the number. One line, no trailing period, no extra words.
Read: km/h 185
